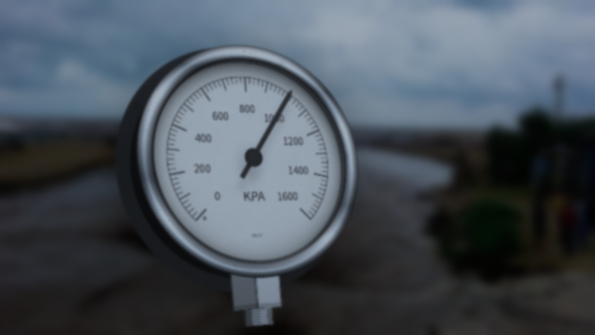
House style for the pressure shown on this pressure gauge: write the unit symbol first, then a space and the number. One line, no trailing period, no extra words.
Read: kPa 1000
